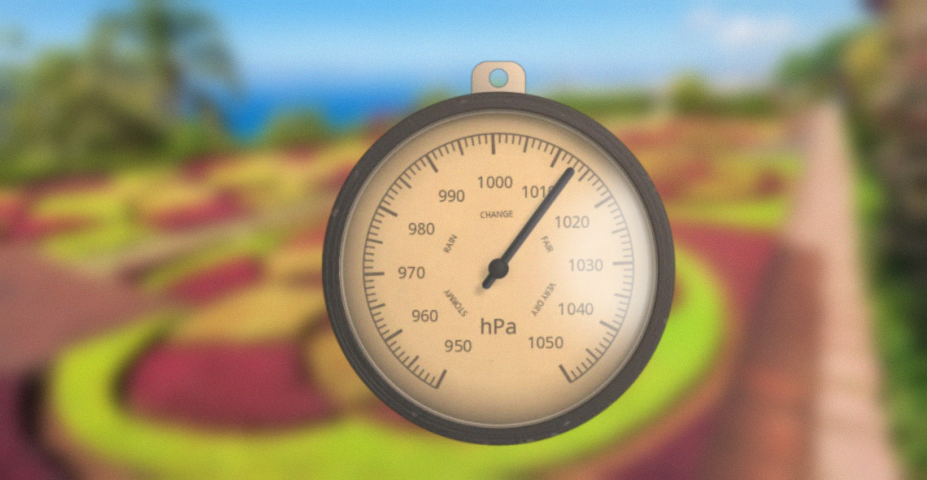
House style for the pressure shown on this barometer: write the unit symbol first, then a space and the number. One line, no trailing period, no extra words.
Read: hPa 1013
